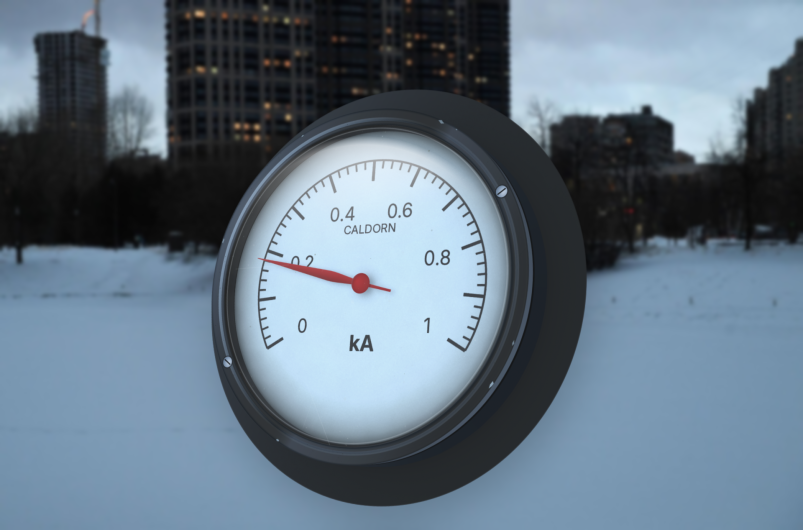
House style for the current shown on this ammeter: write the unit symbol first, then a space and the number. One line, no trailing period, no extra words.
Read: kA 0.18
